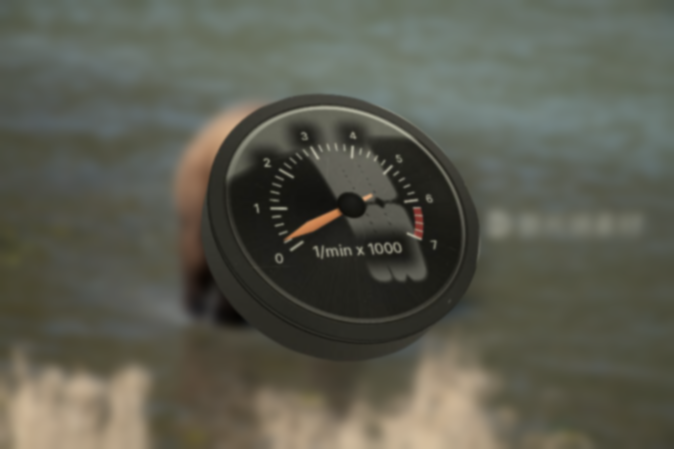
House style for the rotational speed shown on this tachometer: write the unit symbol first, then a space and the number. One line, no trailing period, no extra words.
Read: rpm 200
